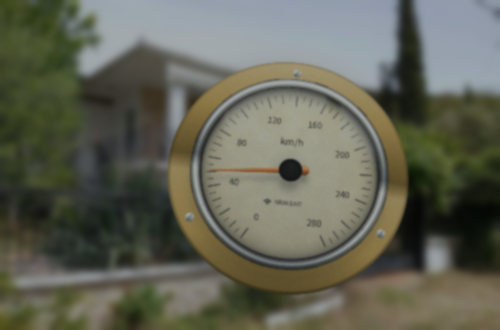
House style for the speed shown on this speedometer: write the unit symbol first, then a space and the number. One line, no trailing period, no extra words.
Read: km/h 50
